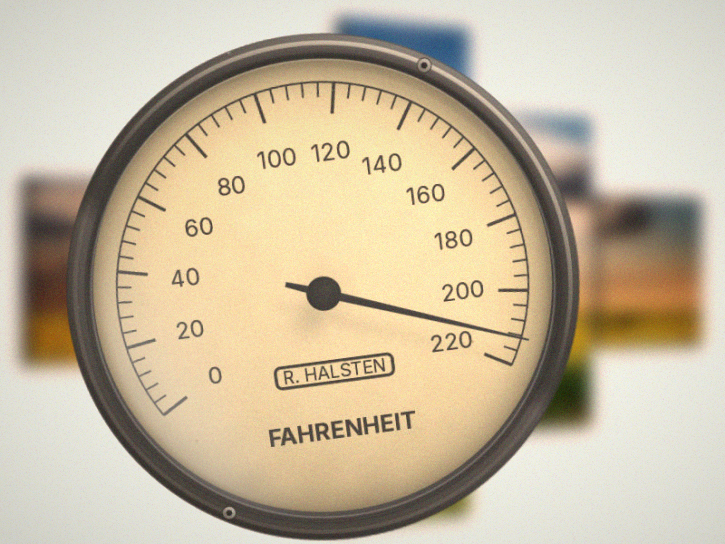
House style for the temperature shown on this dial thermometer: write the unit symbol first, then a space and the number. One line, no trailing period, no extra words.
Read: °F 212
